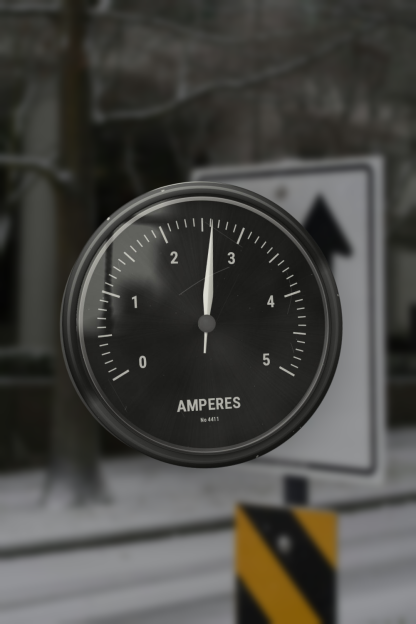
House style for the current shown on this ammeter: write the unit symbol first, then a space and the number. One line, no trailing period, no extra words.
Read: A 2.6
